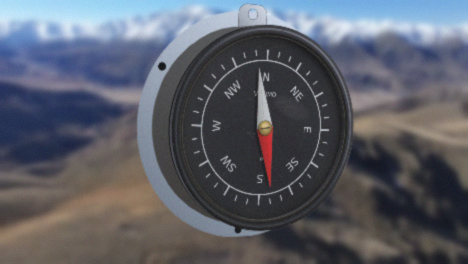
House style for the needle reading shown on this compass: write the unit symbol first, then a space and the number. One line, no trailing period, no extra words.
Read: ° 170
